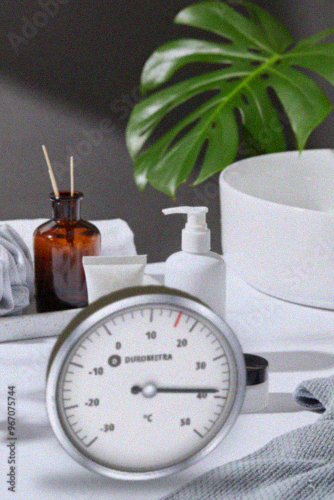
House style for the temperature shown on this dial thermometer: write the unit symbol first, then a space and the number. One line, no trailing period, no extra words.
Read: °C 38
